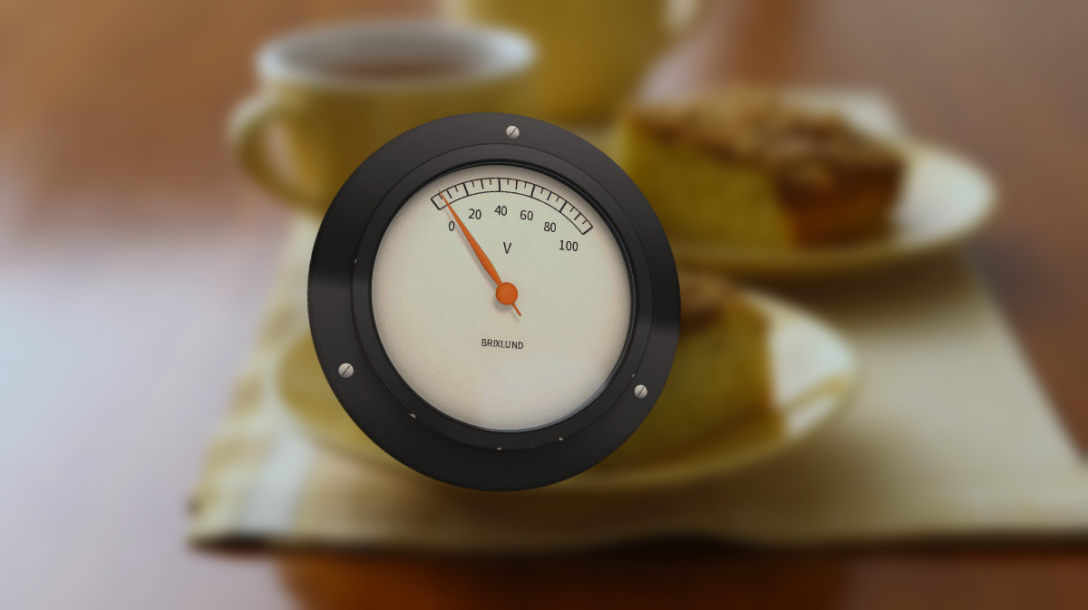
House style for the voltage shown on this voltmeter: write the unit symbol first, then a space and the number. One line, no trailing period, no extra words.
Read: V 5
